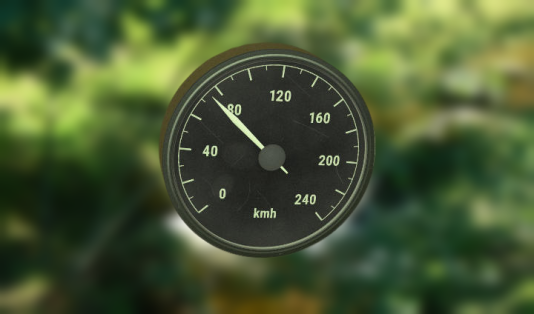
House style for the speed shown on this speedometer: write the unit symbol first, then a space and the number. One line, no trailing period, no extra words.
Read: km/h 75
